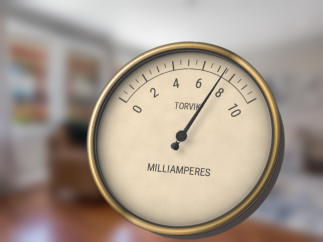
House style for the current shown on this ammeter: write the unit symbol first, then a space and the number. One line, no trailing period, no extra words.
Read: mA 7.5
